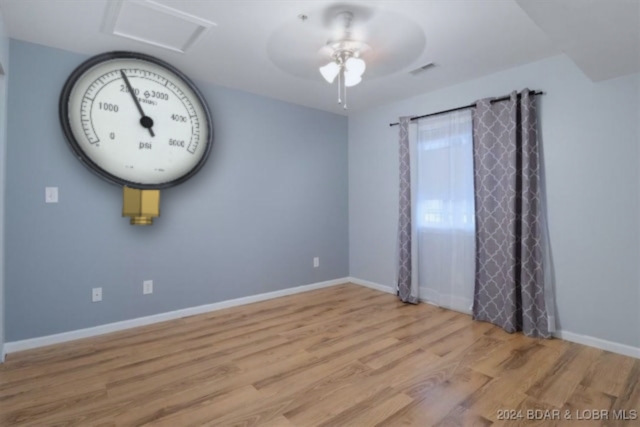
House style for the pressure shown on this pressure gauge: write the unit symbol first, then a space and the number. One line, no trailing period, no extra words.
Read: psi 2000
